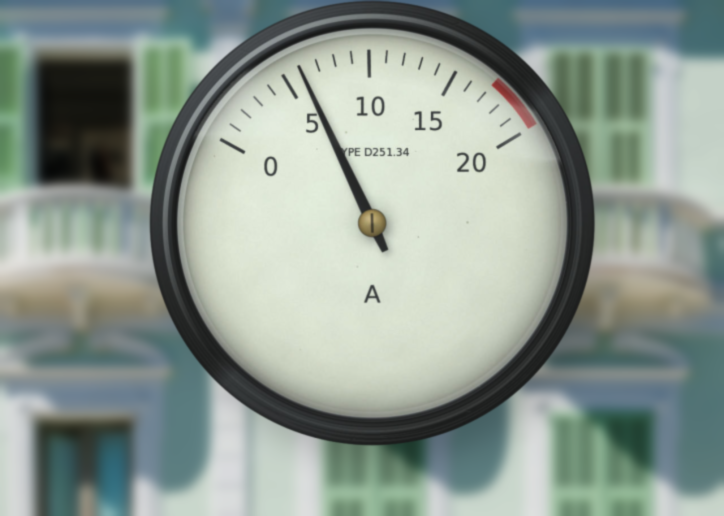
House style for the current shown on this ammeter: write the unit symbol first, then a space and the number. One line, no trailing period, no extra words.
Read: A 6
